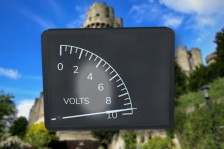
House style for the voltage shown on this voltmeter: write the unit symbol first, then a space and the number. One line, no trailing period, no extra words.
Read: V 9.5
